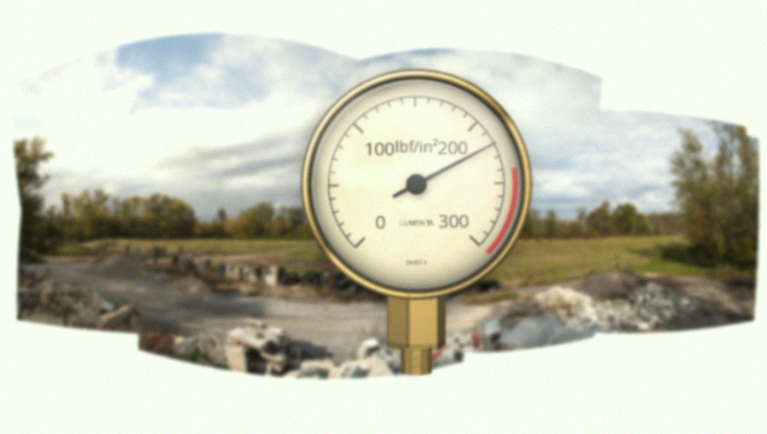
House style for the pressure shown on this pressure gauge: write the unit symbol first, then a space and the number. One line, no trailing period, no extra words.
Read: psi 220
